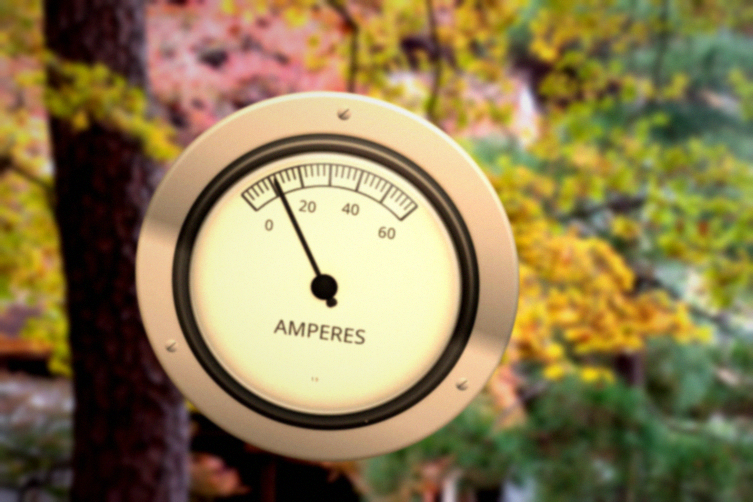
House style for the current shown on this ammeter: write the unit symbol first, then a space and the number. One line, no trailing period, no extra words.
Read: A 12
